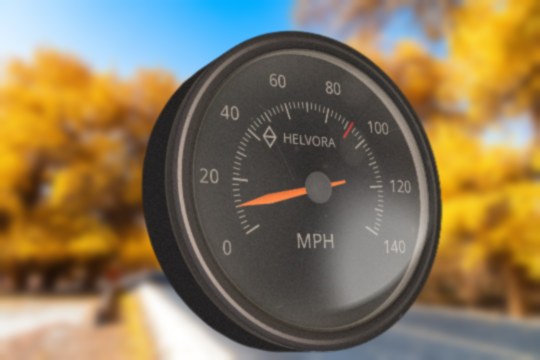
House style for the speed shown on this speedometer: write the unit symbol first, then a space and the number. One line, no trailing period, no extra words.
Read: mph 10
